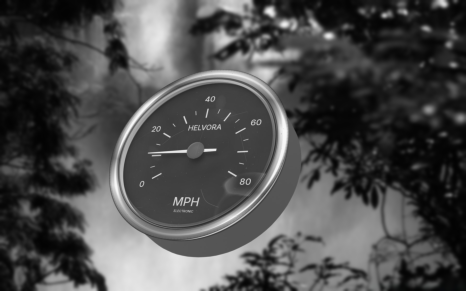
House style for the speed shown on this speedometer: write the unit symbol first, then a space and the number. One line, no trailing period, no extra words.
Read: mph 10
